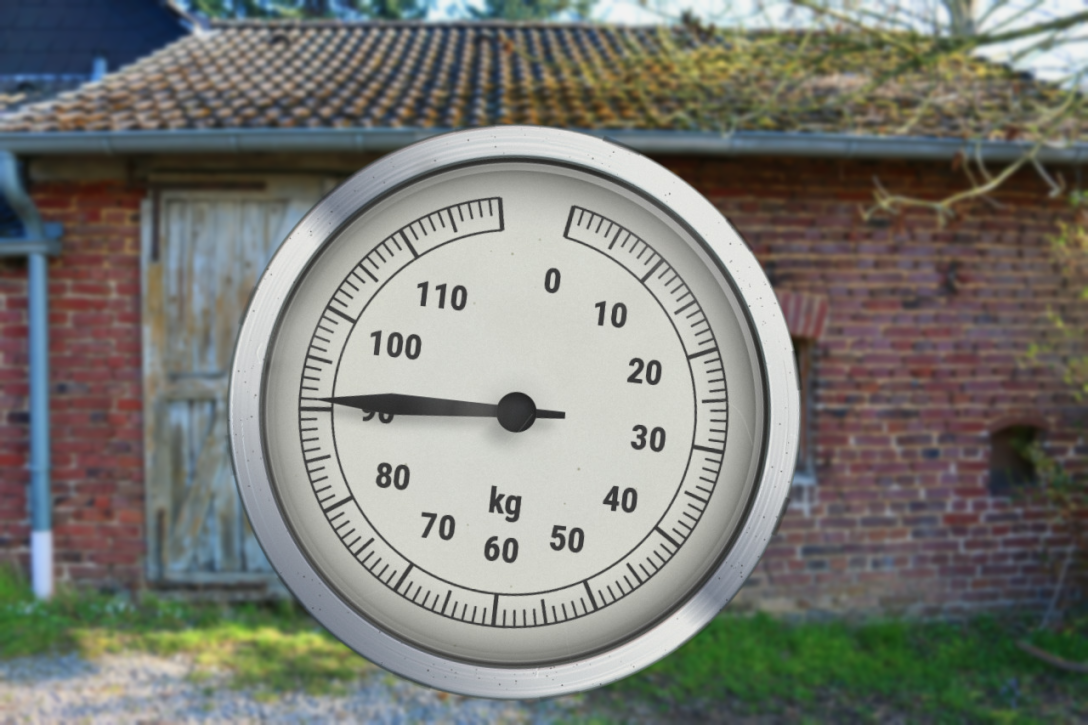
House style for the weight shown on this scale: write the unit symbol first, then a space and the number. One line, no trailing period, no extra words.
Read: kg 91
